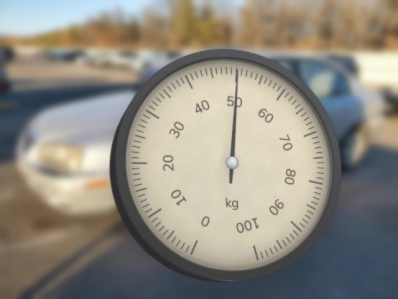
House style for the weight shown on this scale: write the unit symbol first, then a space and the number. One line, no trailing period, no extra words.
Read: kg 50
